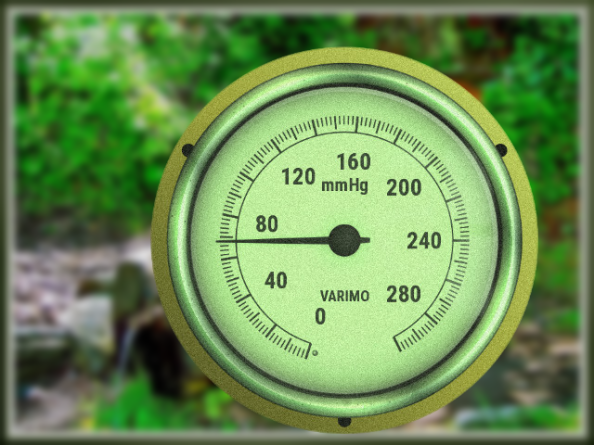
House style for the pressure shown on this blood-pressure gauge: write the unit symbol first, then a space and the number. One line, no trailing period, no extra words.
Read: mmHg 68
